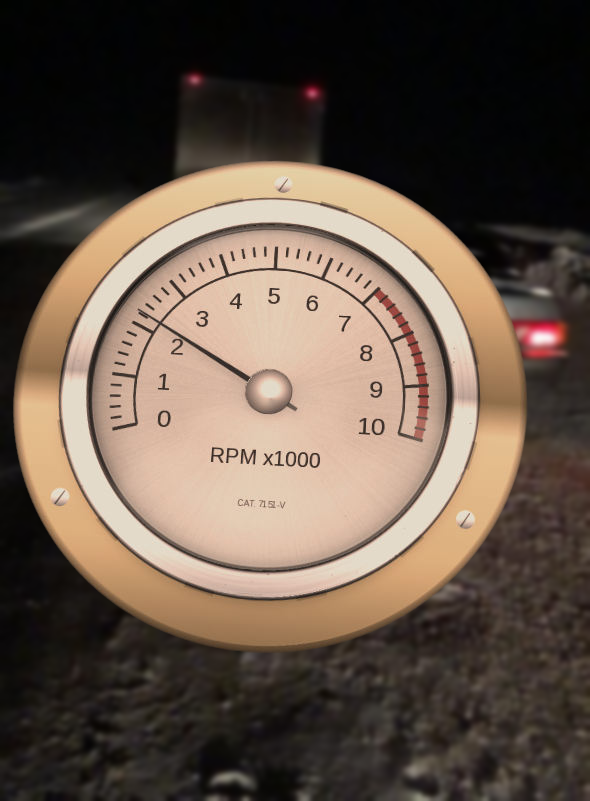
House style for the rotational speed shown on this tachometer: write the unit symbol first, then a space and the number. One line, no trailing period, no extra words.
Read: rpm 2200
